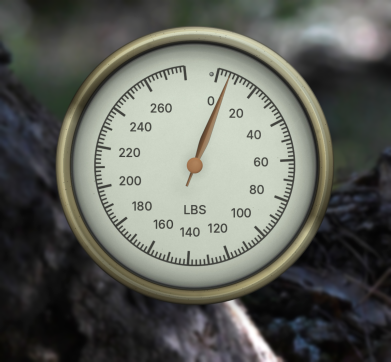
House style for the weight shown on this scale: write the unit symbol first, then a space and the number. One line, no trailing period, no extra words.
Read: lb 6
